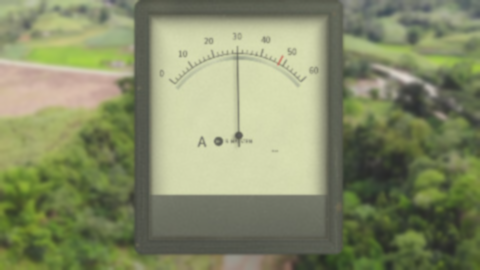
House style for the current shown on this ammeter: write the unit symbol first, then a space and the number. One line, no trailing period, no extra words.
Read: A 30
